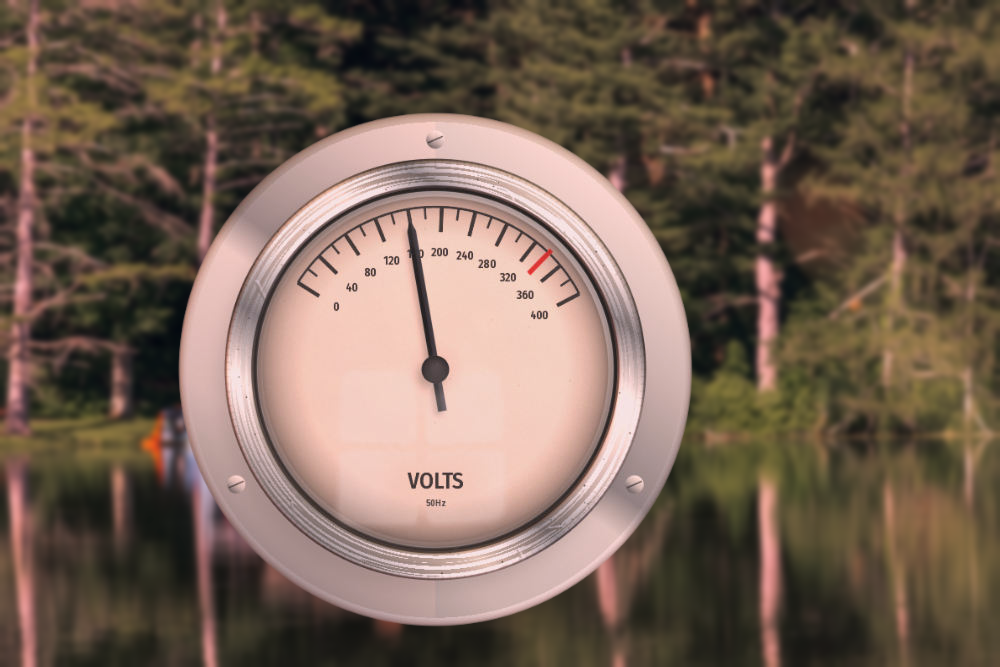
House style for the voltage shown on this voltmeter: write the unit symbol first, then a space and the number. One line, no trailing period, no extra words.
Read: V 160
